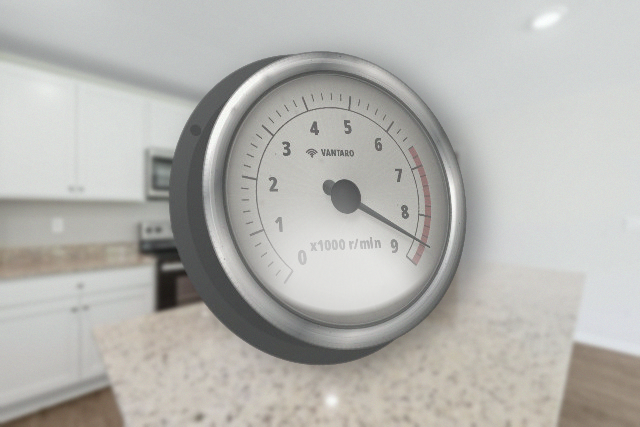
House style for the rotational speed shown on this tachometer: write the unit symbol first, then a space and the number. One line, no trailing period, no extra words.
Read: rpm 8600
